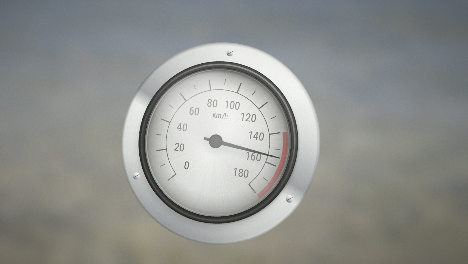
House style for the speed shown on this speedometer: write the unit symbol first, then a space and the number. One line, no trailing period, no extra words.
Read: km/h 155
